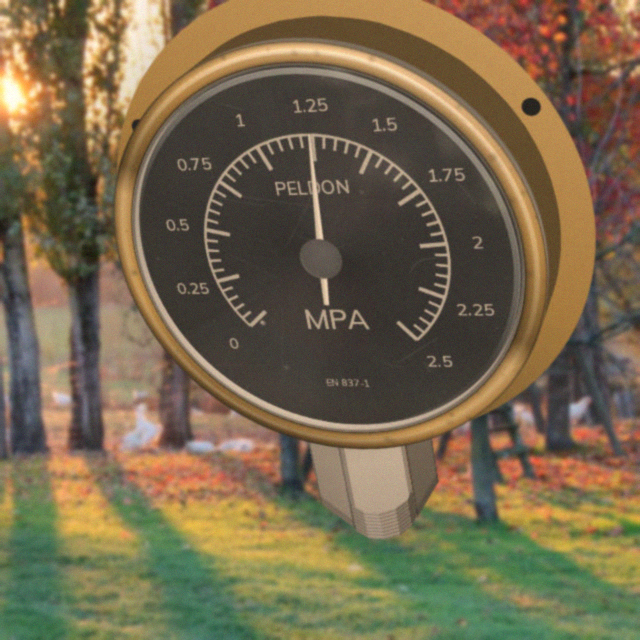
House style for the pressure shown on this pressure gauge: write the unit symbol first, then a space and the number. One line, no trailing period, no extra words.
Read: MPa 1.25
